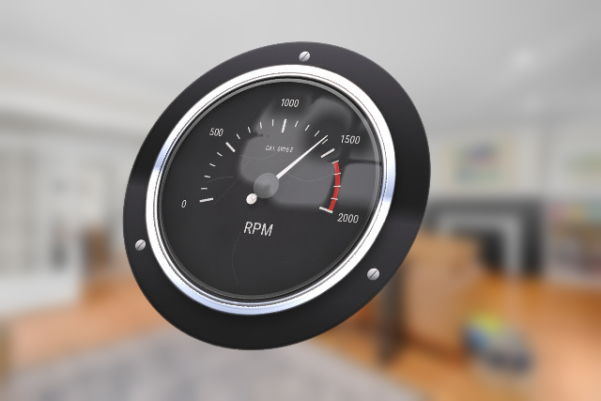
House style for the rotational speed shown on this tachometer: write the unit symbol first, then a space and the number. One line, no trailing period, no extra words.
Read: rpm 1400
